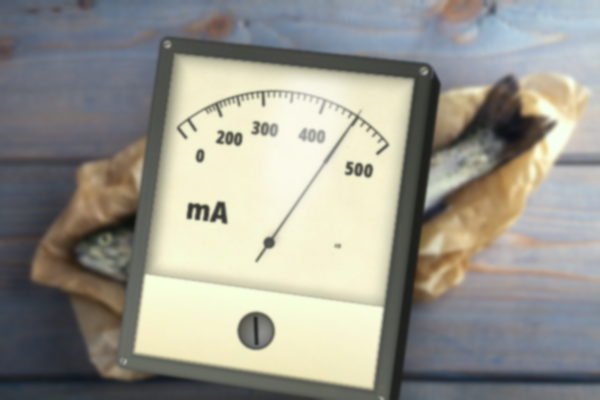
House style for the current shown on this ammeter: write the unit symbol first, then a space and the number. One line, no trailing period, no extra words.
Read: mA 450
